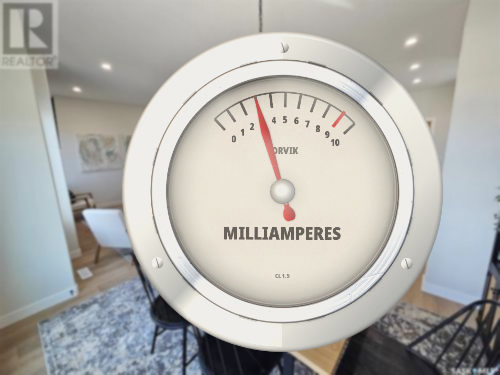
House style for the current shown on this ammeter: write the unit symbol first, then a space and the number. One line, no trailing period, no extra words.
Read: mA 3
